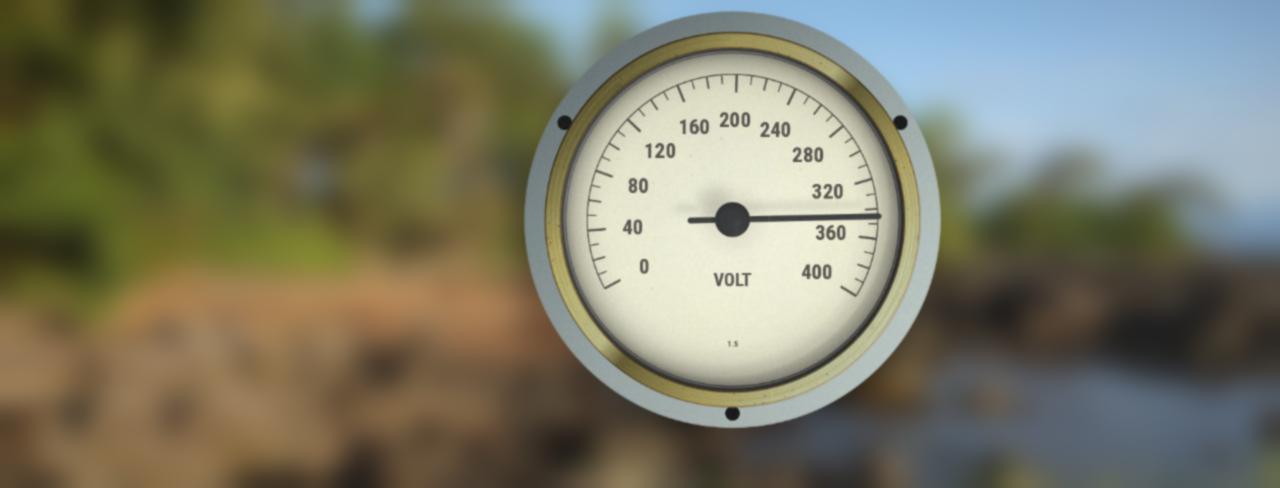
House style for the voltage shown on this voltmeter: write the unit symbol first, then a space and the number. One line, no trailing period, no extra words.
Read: V 345
